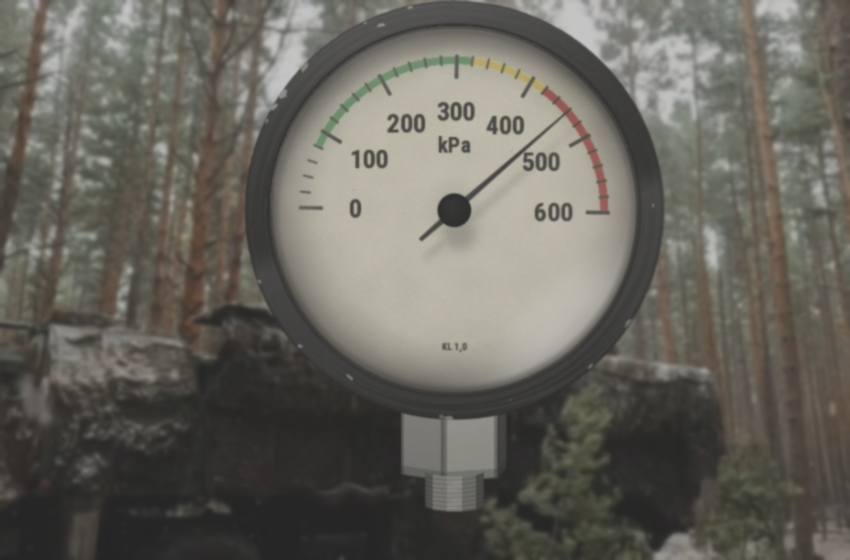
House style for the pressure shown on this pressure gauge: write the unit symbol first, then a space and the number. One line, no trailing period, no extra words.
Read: kPa 460
